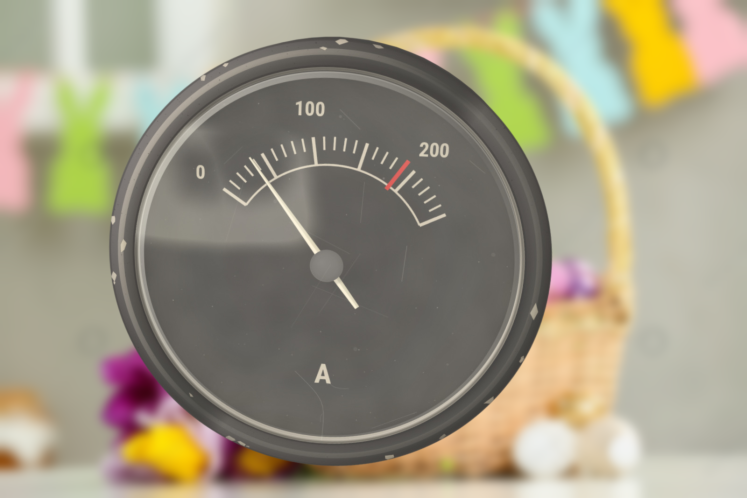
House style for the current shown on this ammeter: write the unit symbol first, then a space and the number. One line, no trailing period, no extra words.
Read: A 40
